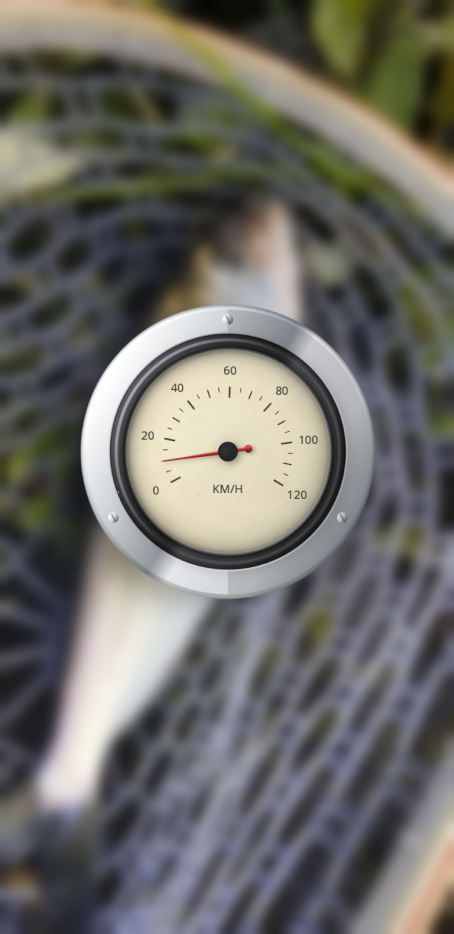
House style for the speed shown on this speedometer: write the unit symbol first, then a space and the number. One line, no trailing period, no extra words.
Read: km/h 10
